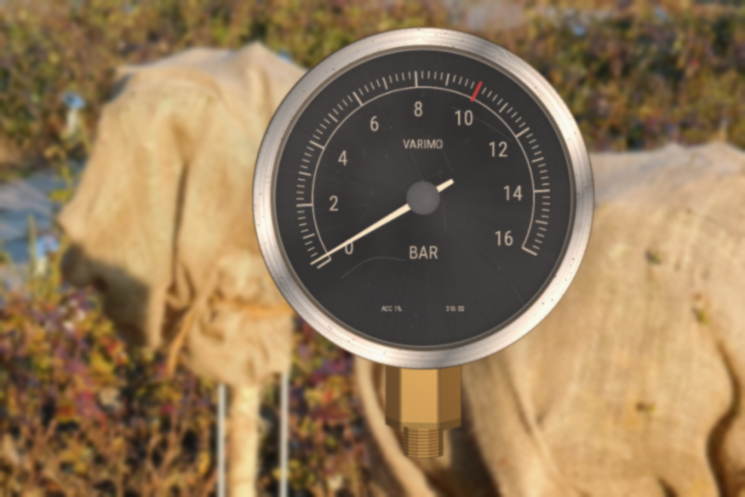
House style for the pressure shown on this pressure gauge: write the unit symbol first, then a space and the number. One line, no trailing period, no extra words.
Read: bar 0.2
